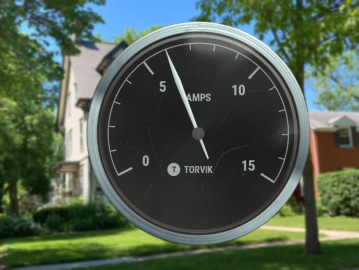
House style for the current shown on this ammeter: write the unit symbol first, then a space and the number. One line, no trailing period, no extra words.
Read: A 6
